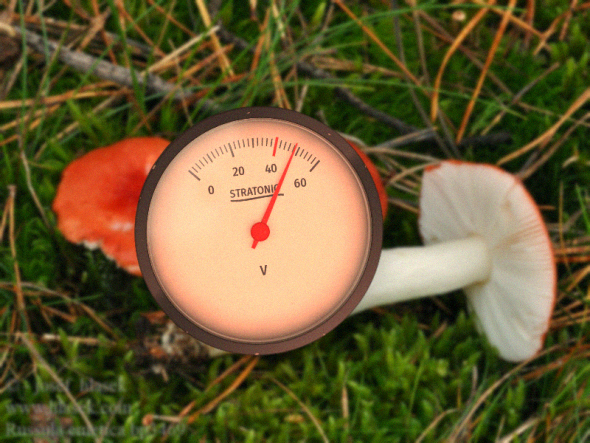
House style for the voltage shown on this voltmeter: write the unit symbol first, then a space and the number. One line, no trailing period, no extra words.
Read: V 48
